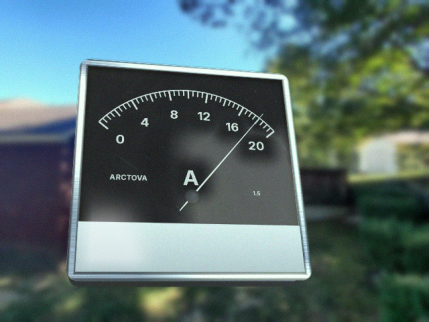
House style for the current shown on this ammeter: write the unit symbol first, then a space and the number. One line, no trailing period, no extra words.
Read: A 18
